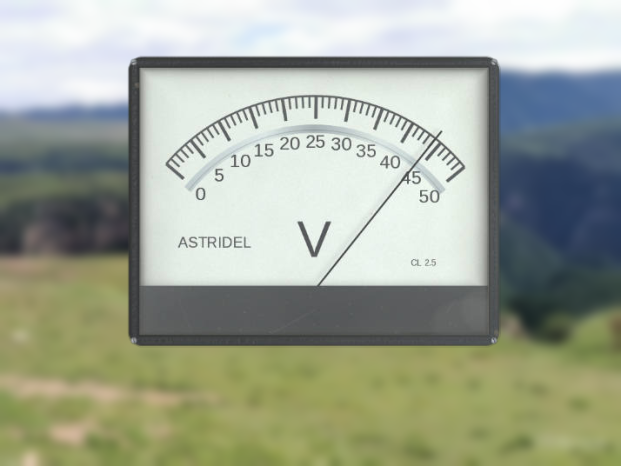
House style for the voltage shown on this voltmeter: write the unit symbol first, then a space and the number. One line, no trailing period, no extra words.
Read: V 44
